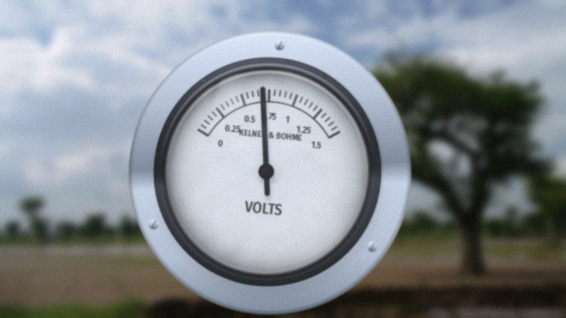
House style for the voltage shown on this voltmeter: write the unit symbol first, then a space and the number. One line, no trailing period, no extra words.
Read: V 0.7
